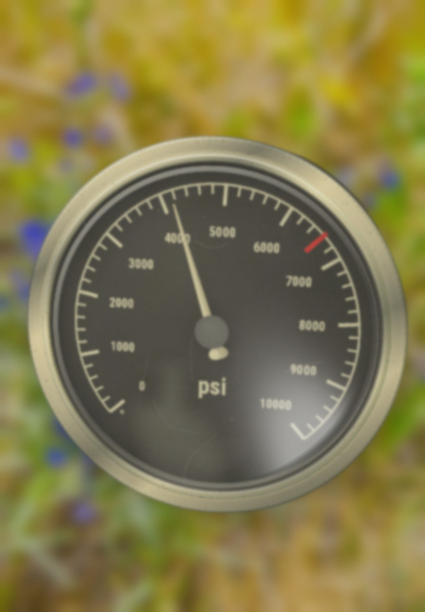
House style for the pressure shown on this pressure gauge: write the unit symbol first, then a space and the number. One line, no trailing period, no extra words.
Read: psi 4200
